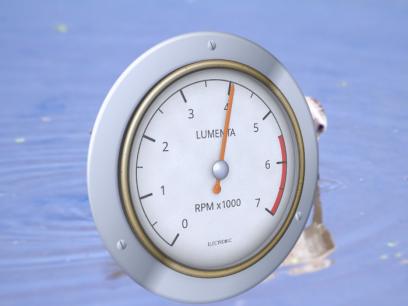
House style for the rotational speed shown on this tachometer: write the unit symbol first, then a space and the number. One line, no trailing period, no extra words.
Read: rpm 4000
